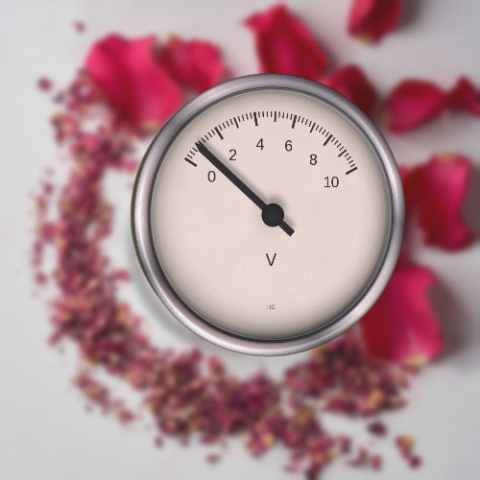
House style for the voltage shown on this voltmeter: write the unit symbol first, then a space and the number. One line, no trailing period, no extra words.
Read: V 0.8
